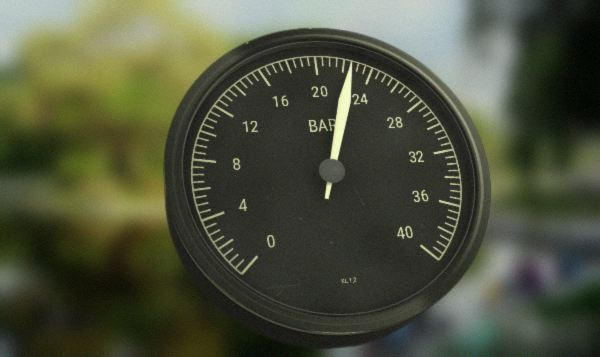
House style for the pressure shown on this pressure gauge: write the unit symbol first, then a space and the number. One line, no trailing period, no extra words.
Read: bar 22.5
